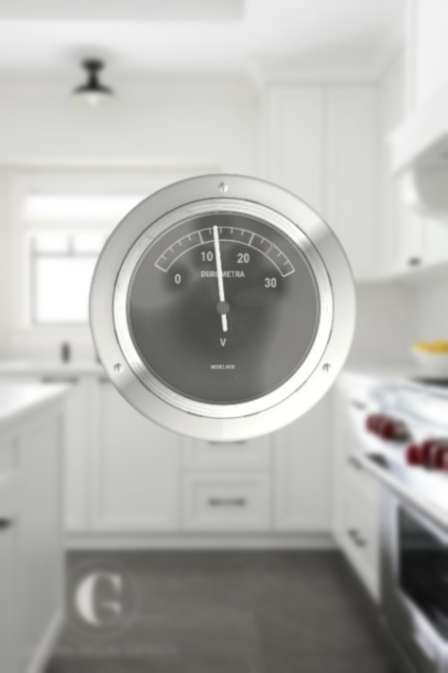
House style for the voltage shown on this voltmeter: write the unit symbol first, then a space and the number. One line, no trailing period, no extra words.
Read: V 13
